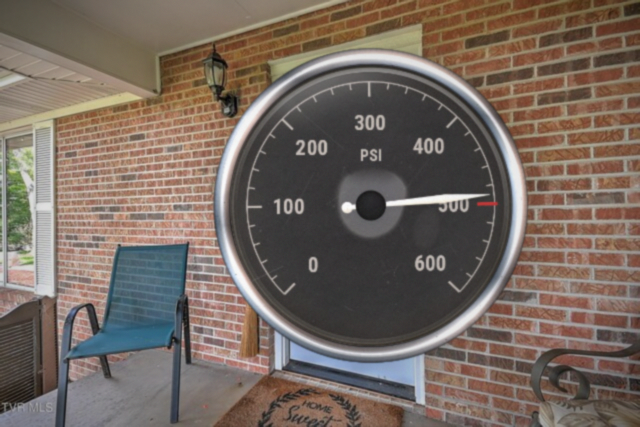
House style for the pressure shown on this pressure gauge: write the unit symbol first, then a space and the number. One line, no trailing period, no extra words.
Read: psi 490
